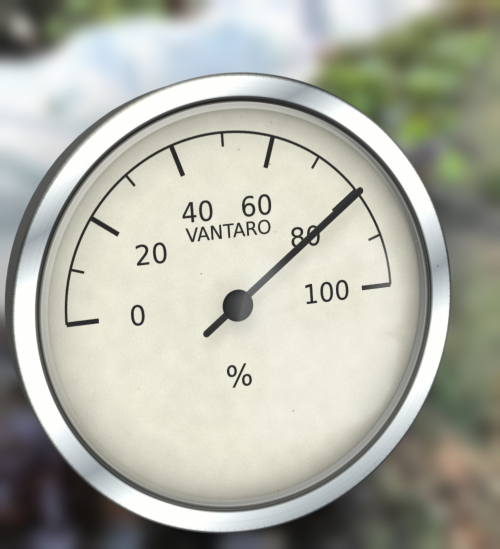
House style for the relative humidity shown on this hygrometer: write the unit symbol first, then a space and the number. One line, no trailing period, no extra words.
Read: % 80
